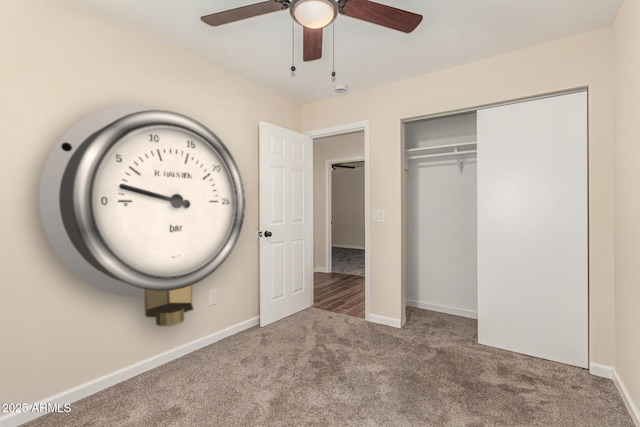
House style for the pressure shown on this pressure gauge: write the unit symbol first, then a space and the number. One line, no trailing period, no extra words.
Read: bar 2
